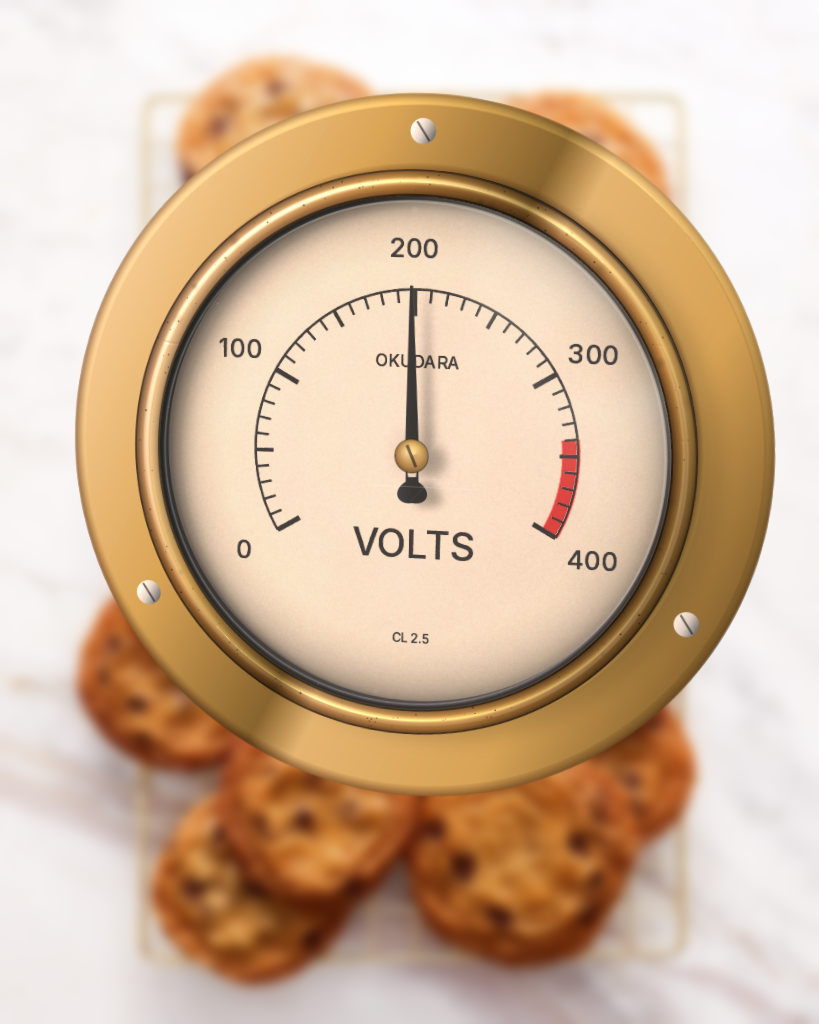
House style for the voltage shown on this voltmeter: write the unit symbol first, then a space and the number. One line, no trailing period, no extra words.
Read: V 200
